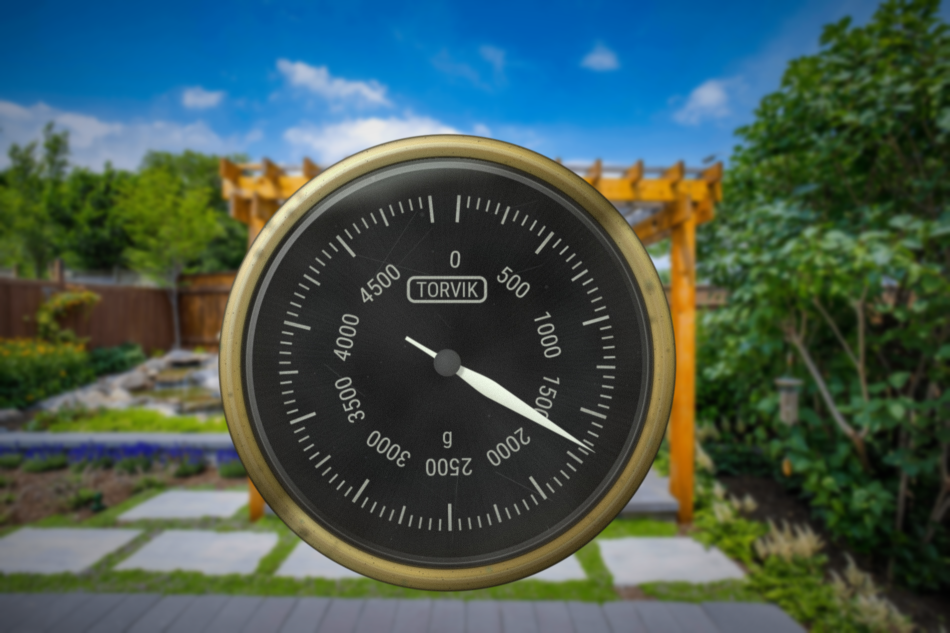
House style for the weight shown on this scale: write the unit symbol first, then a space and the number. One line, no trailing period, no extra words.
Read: g 1675
